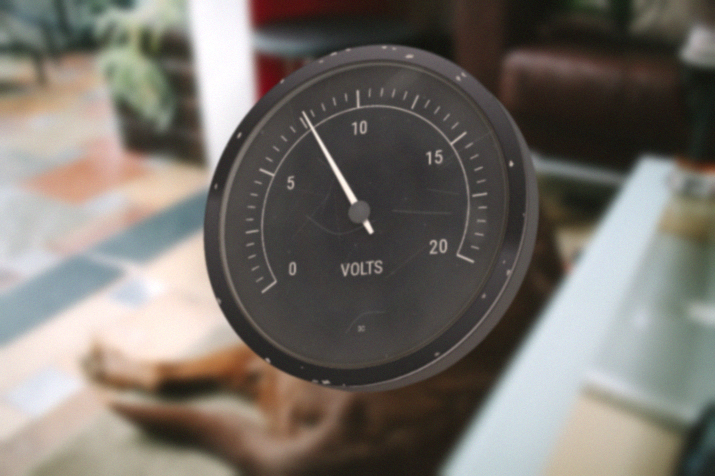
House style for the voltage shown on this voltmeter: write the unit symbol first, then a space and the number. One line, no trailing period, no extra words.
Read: V 7.75
